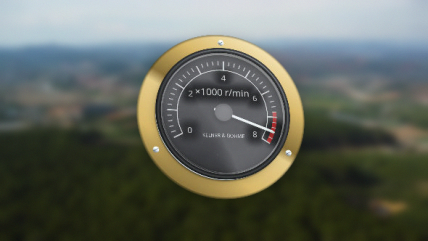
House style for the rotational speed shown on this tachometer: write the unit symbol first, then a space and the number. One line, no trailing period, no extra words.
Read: rpm 7600
